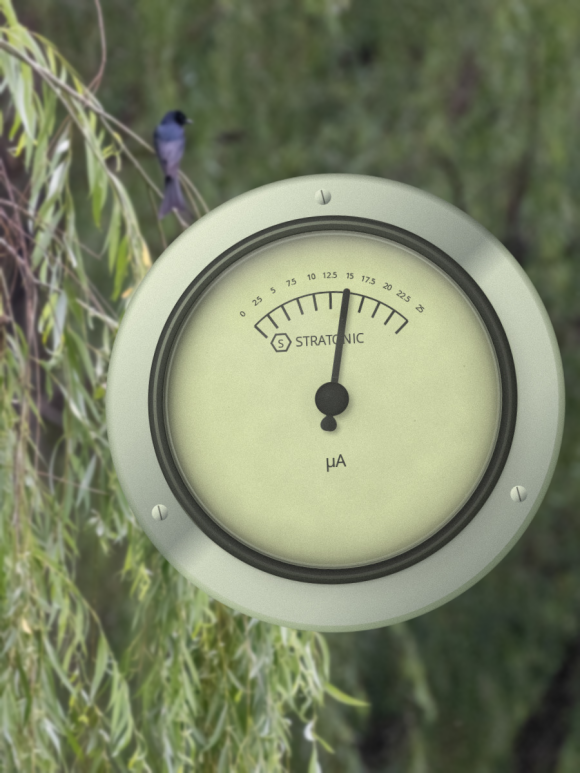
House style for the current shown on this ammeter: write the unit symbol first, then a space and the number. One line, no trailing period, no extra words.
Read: µA 15
